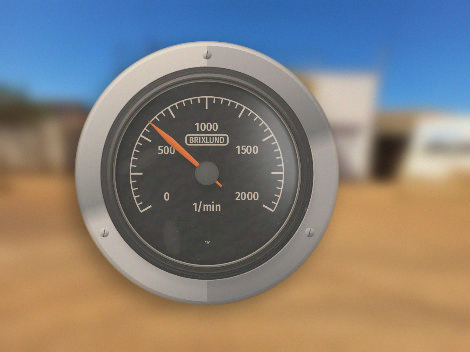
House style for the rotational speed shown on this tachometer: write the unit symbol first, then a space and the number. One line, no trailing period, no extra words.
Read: rpm 600
